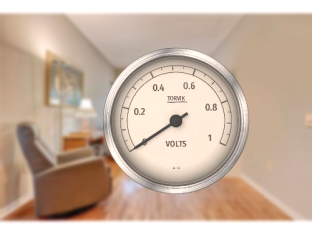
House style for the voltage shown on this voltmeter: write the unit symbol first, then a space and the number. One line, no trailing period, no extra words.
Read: V 0
